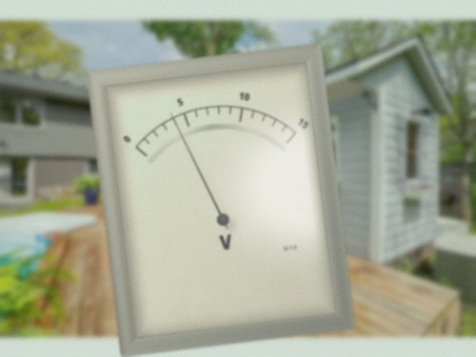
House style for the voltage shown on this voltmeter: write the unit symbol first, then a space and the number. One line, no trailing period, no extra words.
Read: V 4
